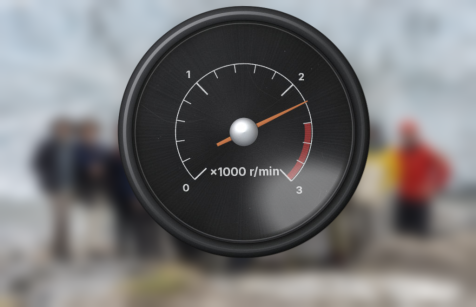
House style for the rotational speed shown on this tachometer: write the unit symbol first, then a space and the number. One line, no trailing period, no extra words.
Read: rpm 2200
